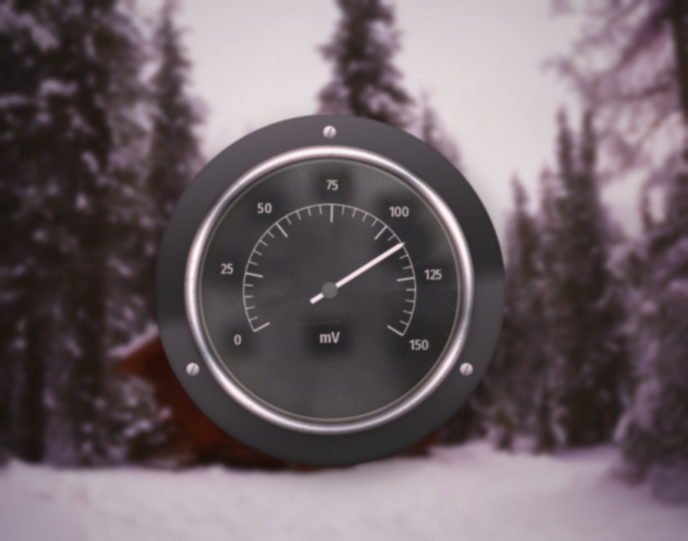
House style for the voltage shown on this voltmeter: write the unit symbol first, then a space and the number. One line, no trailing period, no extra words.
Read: mV 110
